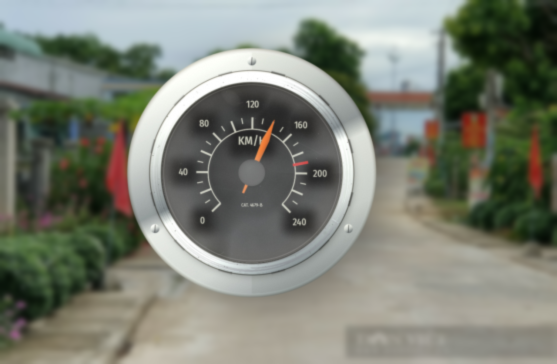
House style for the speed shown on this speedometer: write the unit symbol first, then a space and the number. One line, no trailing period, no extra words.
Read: km/h 140
